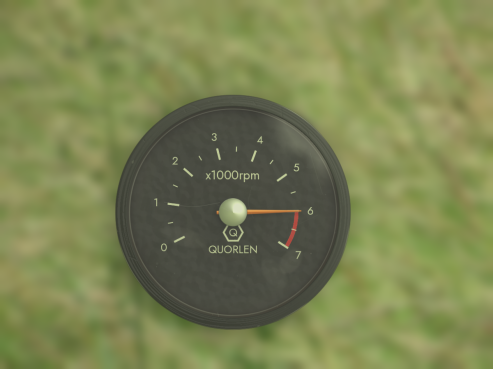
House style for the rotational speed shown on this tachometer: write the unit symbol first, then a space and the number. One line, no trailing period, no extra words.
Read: rpm 6000
